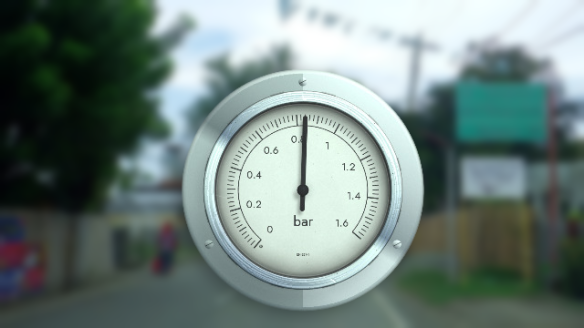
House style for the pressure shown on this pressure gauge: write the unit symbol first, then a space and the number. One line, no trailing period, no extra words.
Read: bar 0.84
